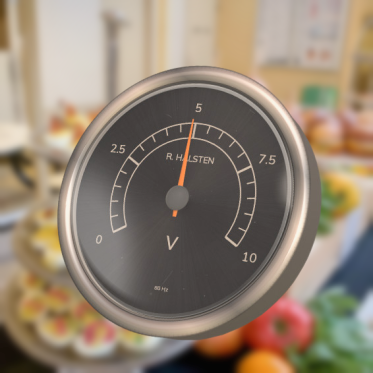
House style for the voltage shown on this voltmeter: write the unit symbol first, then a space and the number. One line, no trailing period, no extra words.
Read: V 5
